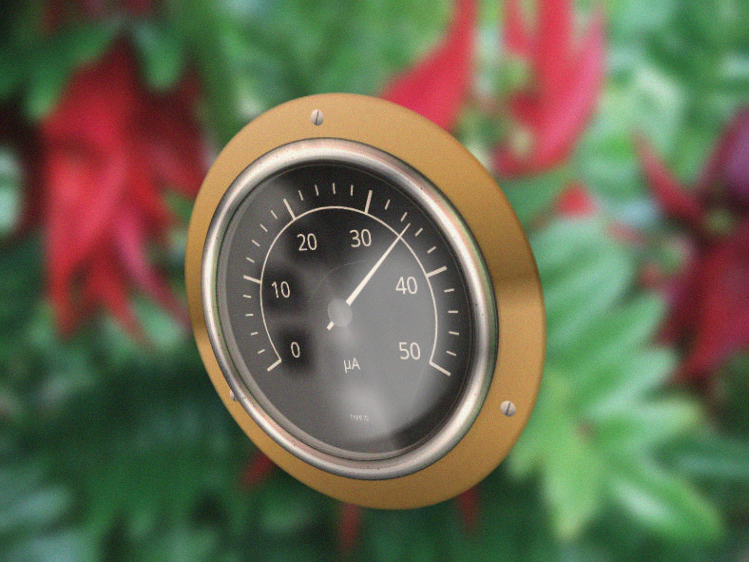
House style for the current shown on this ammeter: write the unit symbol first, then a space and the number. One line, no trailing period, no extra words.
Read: µA 35
